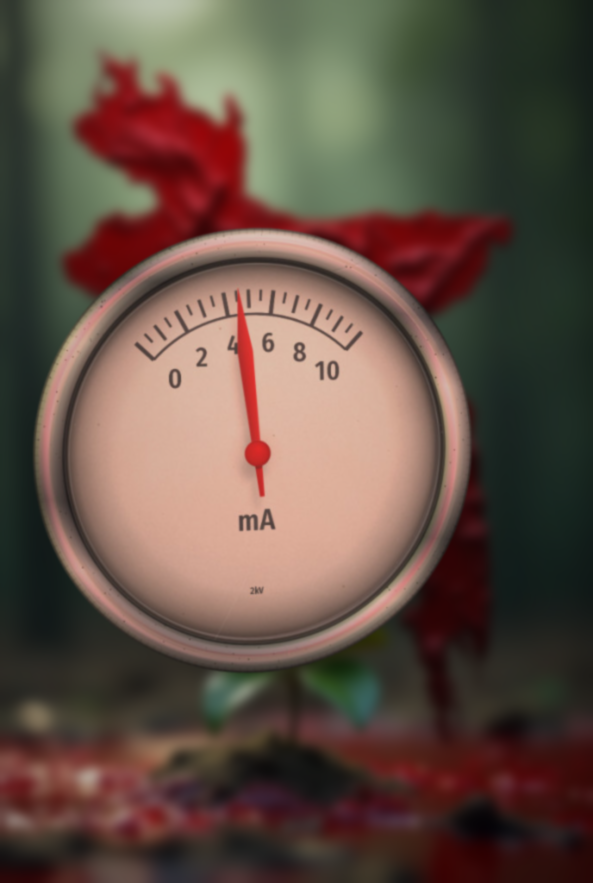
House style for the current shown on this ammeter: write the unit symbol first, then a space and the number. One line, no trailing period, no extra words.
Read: mA 4.5
